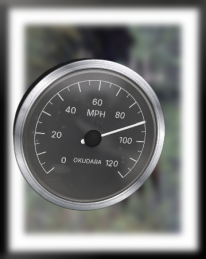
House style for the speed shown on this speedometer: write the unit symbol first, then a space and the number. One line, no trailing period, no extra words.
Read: mph 90
